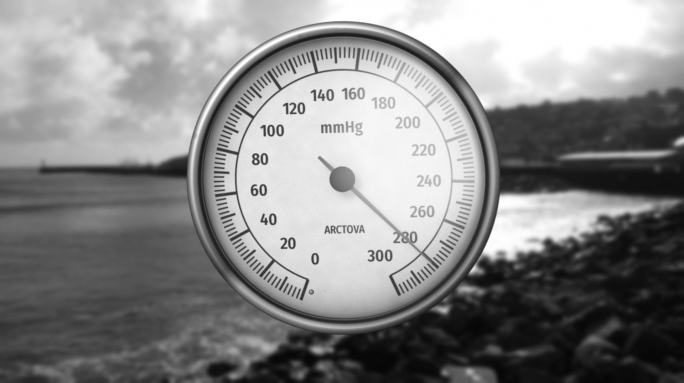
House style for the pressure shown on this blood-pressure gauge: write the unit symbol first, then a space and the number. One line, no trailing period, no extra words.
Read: mmHg 280
